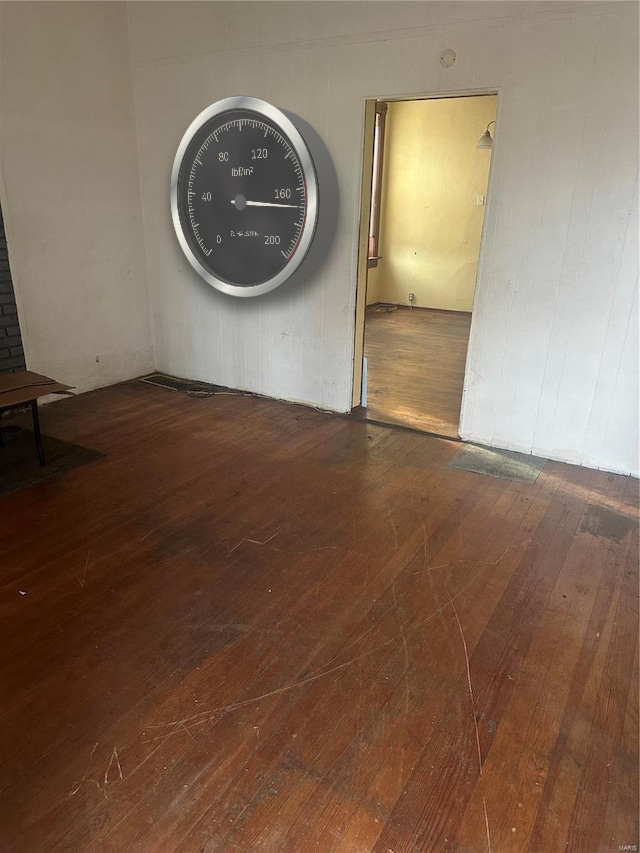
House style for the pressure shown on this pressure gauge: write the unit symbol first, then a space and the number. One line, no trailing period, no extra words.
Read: psi 170
